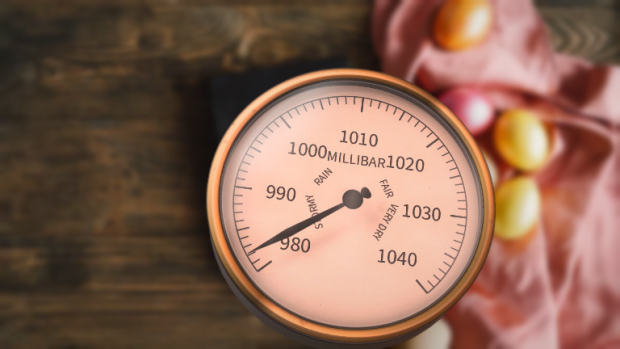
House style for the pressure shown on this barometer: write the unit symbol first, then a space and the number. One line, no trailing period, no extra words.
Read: mbar 982
